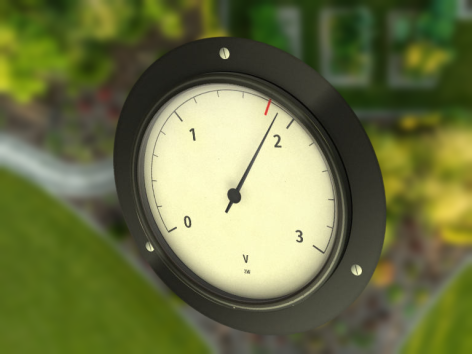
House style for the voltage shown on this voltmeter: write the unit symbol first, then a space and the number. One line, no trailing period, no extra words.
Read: V 1.9
